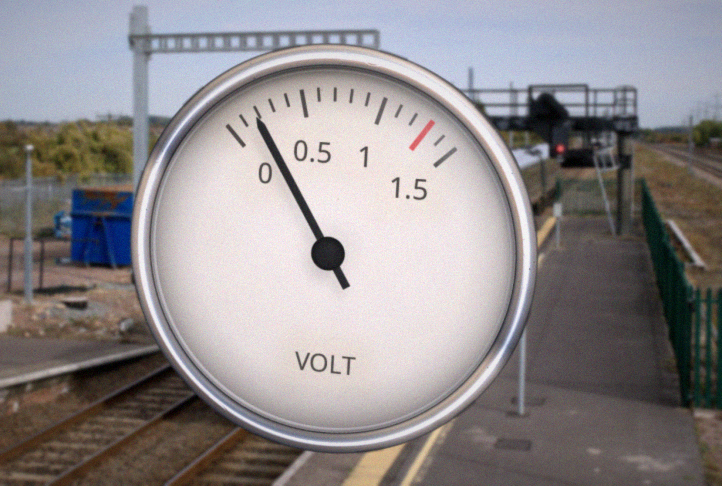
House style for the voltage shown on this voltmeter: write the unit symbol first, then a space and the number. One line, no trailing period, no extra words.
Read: V 0.2
